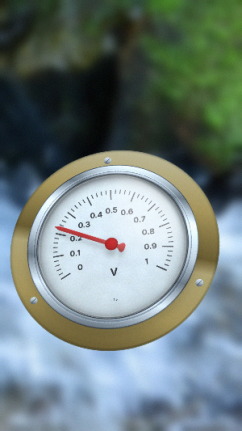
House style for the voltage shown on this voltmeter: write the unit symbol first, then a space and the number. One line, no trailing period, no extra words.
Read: V 0.22
